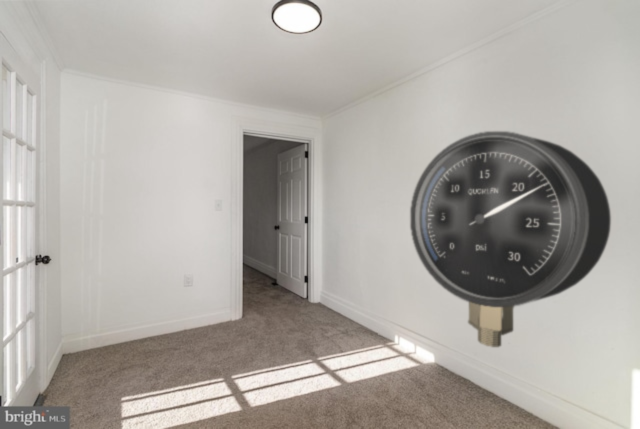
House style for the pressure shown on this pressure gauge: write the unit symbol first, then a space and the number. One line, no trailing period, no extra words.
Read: psi 21.5
